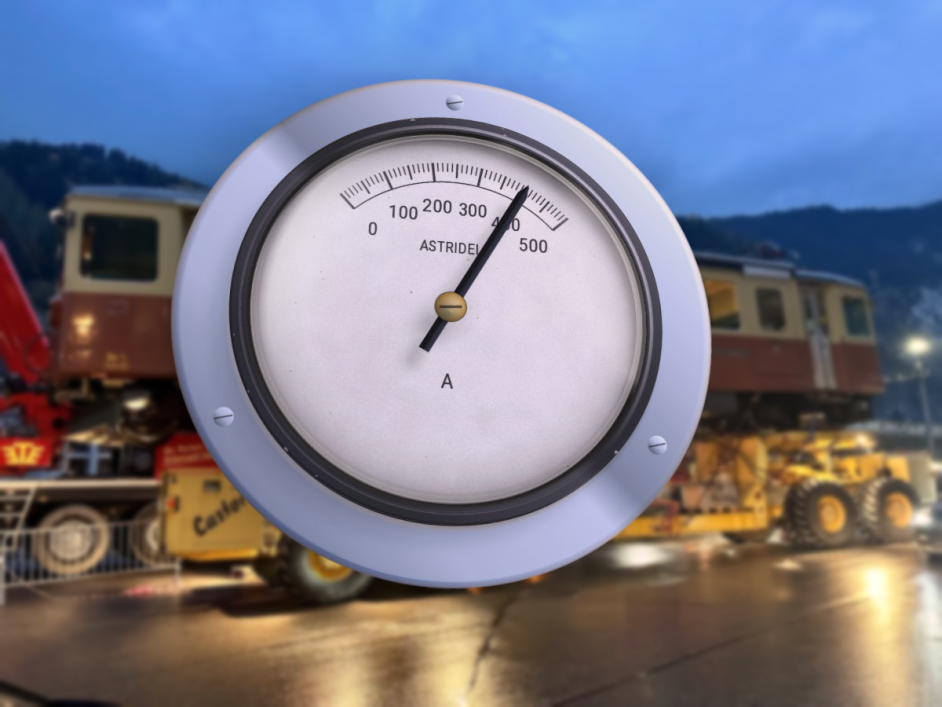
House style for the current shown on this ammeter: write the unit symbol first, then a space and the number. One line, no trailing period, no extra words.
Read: A 400
